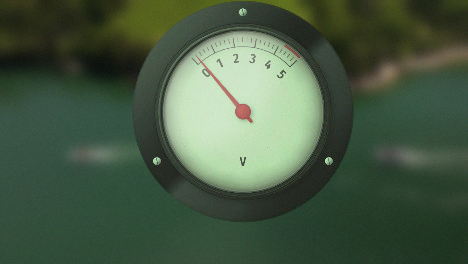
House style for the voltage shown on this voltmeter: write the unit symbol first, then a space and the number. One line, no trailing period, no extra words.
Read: V 0.2
